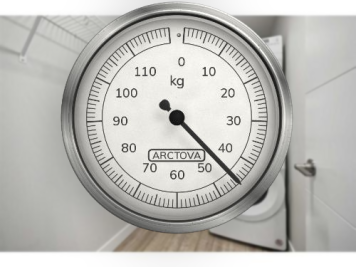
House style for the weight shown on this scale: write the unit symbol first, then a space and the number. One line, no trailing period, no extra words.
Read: kg 45
